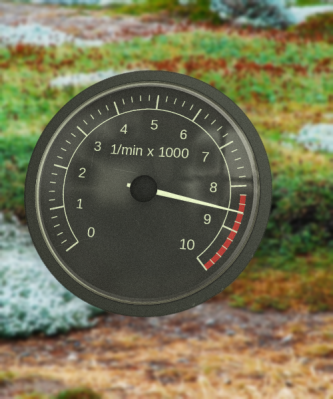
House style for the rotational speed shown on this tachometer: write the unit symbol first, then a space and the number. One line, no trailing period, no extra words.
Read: rpm 8600
